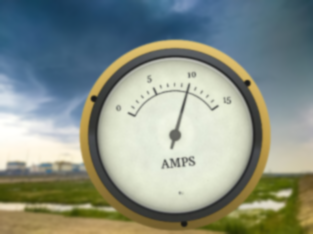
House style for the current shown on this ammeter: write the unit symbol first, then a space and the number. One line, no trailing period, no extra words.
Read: A 10
